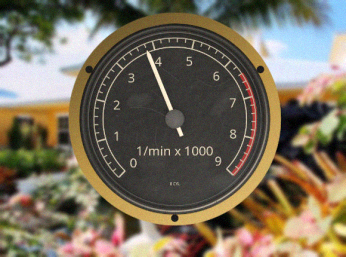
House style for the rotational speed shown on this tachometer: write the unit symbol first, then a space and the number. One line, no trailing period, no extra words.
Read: rpm 3800
